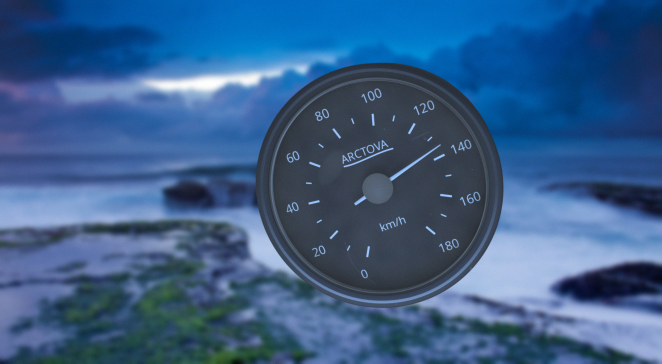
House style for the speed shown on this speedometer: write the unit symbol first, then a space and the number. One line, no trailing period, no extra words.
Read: km/h 135
